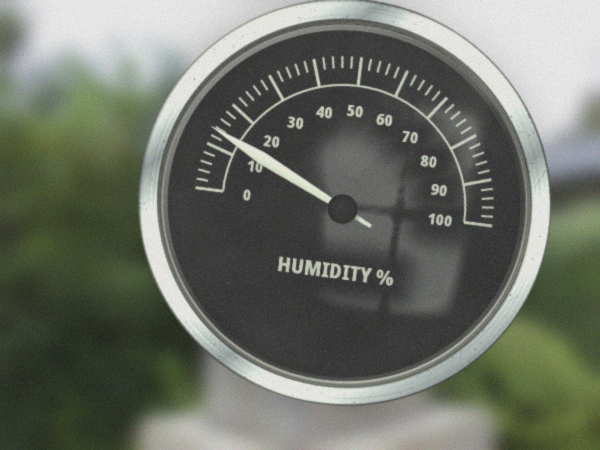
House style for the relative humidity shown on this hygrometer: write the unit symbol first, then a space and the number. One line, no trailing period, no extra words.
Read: % 14
